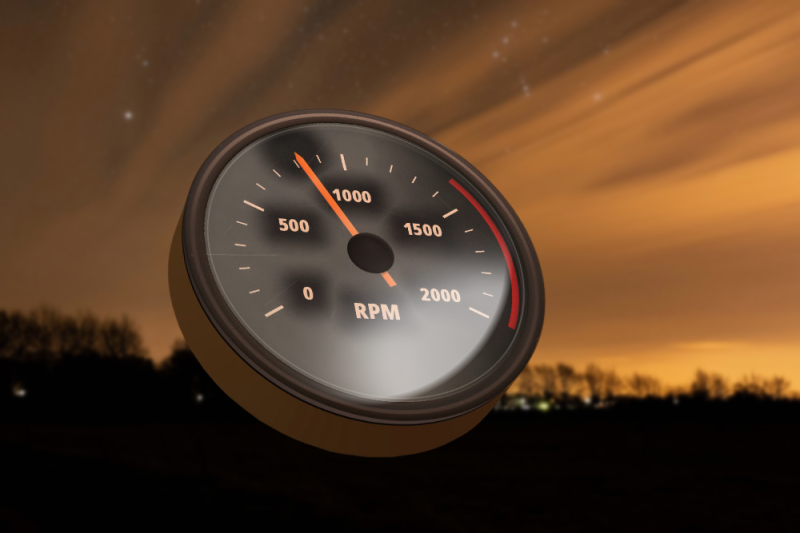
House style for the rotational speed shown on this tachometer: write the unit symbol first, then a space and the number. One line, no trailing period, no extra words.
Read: rpm 800
